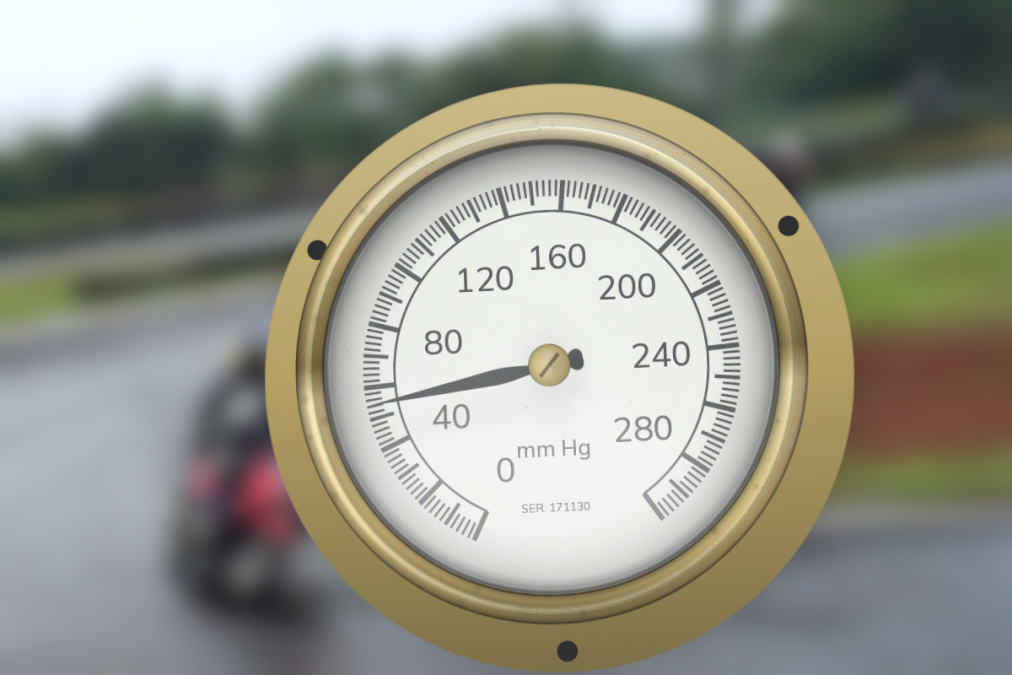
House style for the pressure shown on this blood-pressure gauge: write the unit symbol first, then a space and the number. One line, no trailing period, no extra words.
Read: mmHg 54
